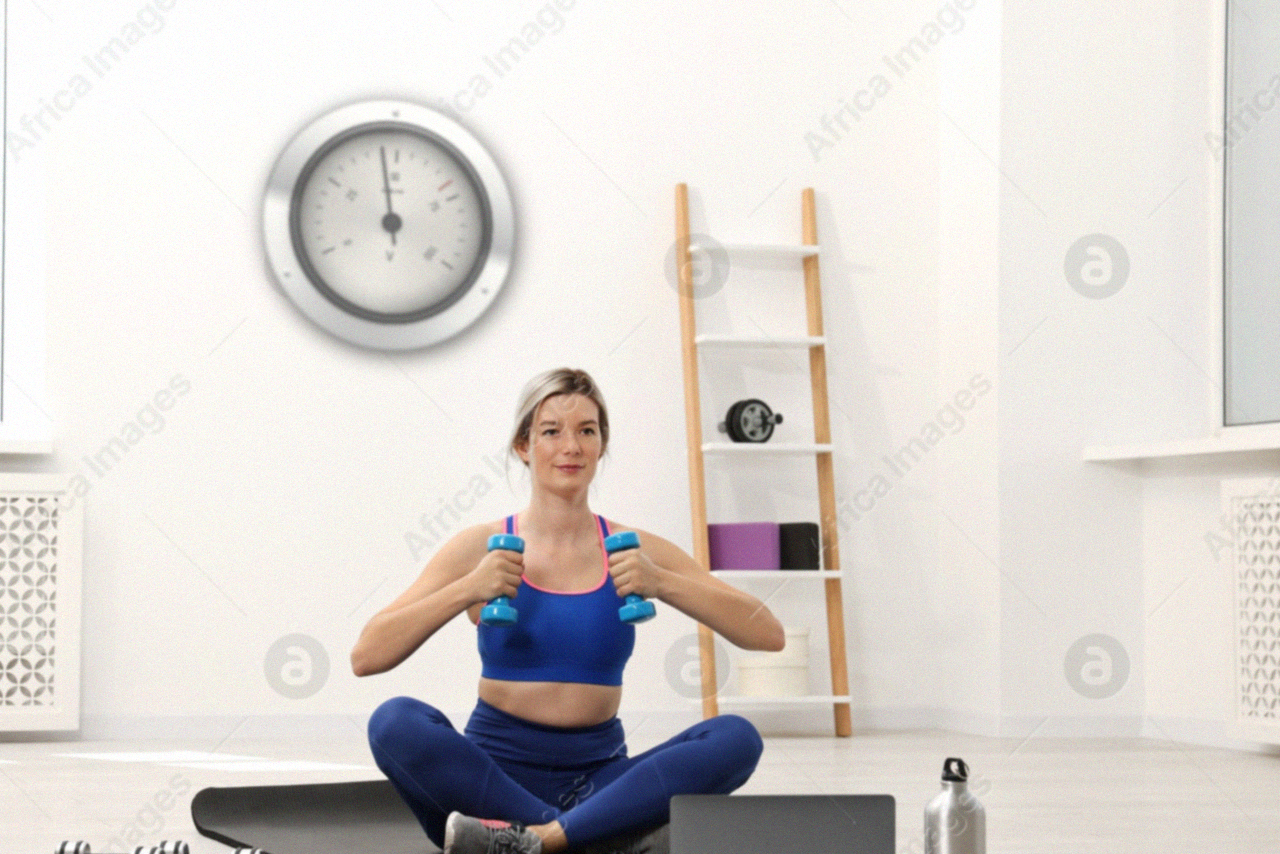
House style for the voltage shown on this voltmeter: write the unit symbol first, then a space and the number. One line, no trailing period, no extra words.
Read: V 45
